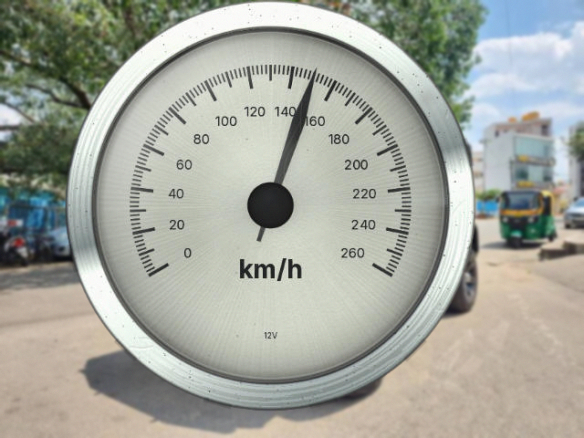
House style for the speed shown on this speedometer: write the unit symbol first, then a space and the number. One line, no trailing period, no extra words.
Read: km/h 150
